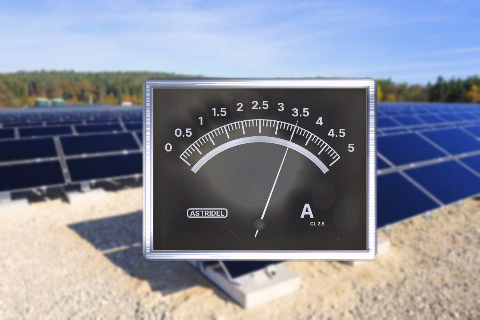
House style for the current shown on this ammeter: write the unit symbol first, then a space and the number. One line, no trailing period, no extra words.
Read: A 3.5
